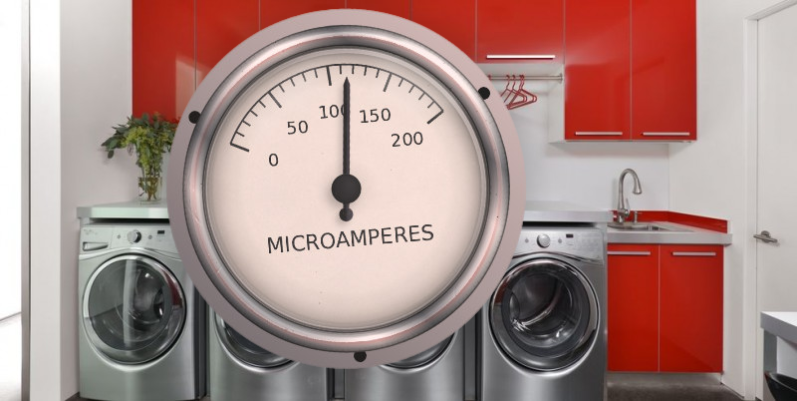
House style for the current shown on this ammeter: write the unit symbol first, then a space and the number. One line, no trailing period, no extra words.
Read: µA 115
